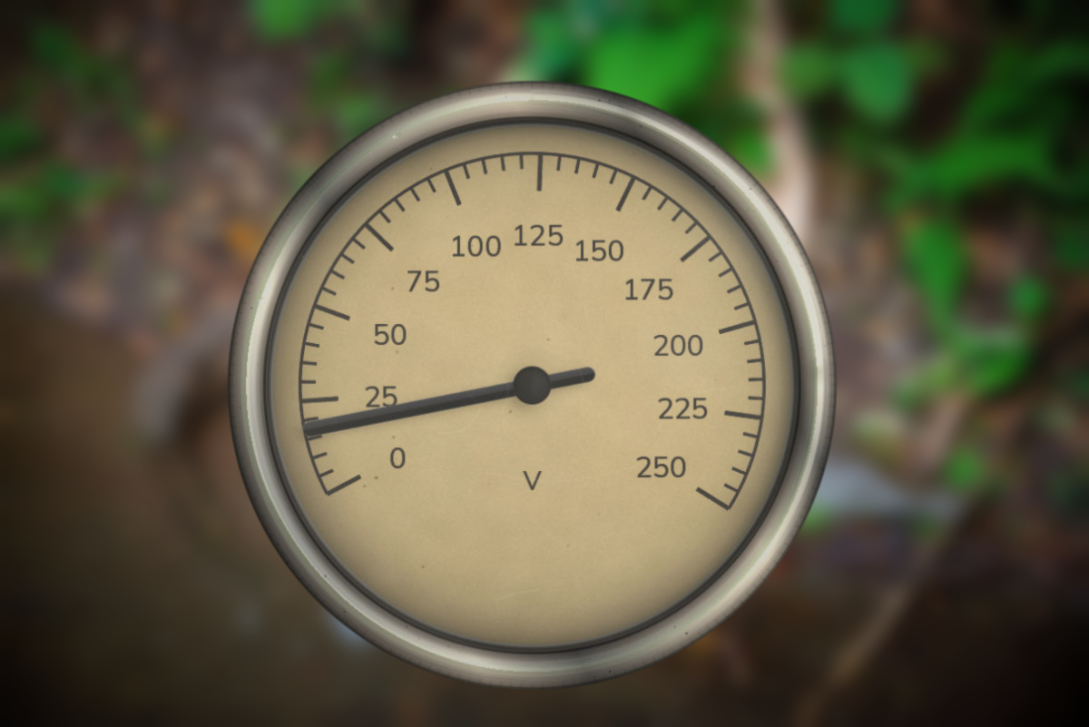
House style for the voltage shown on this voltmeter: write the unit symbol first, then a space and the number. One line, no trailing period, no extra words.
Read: V 17.5
